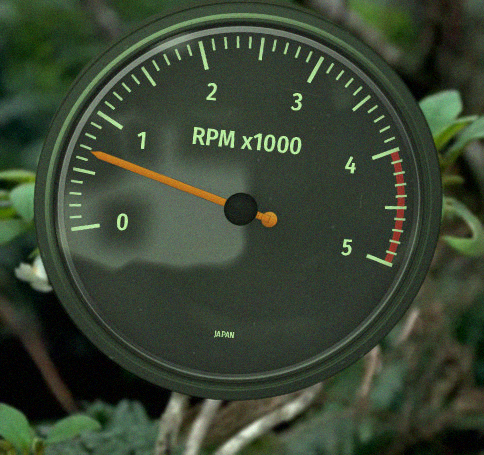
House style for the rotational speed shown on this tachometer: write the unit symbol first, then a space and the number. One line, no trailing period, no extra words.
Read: rpm 700
